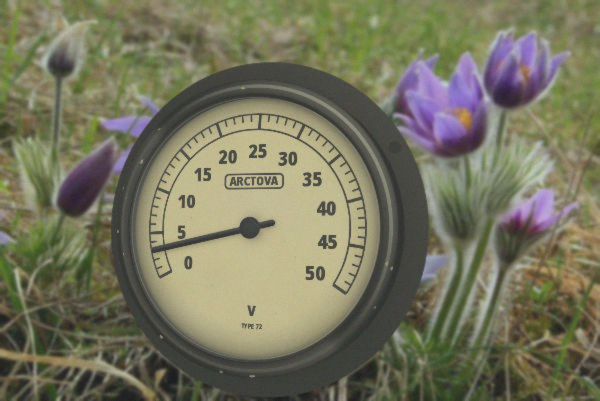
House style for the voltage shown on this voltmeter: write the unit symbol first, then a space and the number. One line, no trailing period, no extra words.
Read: V 3
